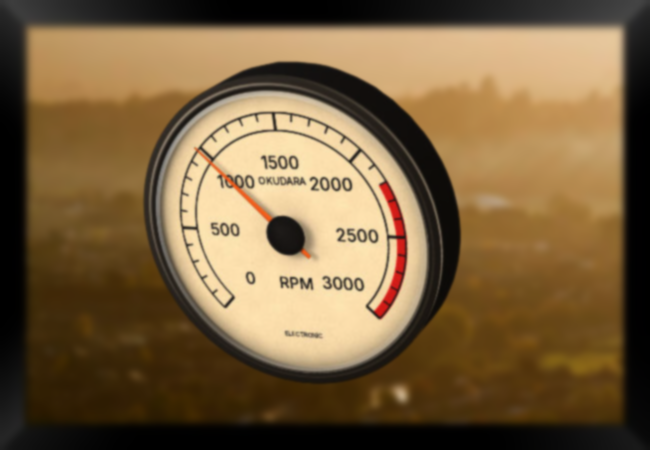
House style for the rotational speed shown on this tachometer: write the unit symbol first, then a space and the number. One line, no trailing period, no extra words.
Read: rpm 1000
